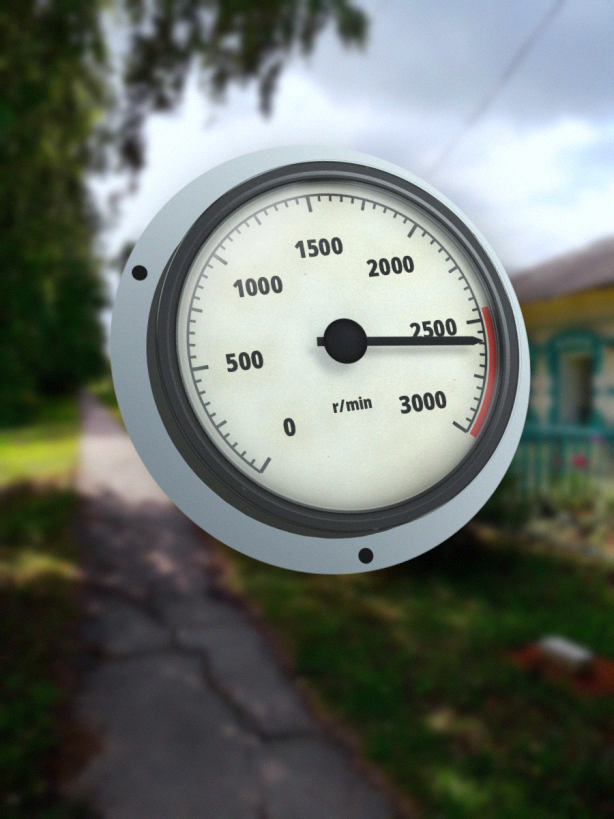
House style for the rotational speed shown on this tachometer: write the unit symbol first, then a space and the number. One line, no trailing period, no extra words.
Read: rpm 2600
